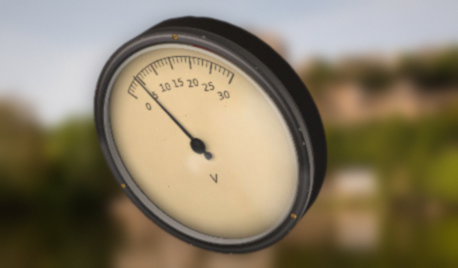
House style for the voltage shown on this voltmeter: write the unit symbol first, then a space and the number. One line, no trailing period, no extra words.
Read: V 5
